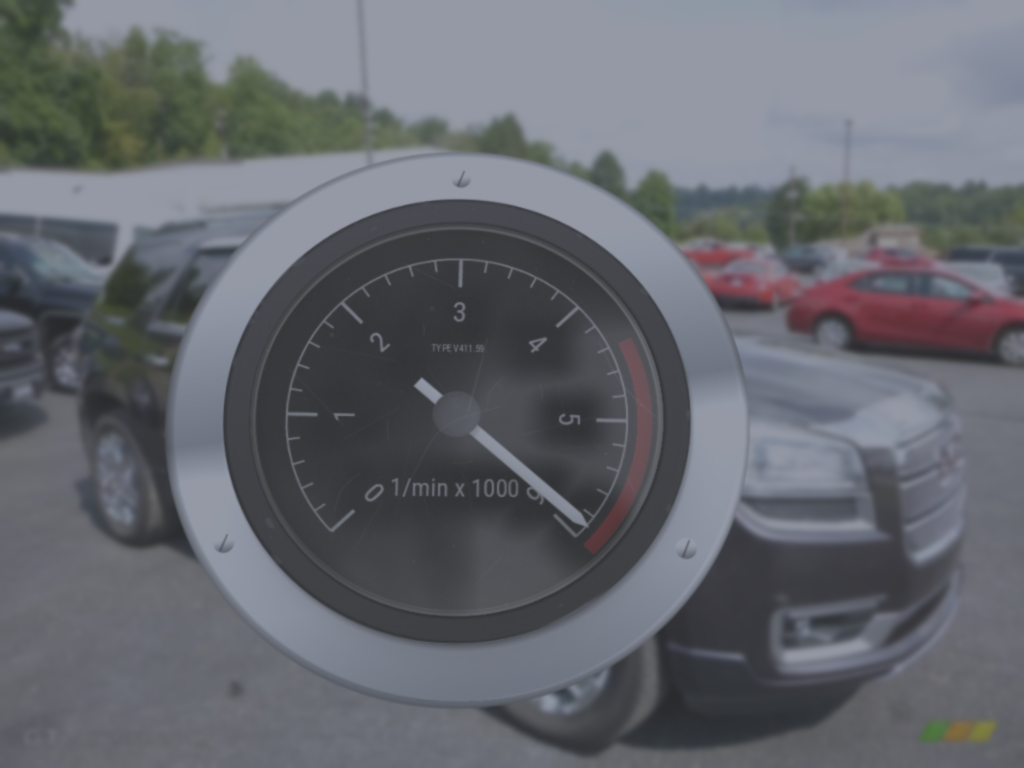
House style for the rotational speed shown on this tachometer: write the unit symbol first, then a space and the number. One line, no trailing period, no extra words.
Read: rpm 5900
